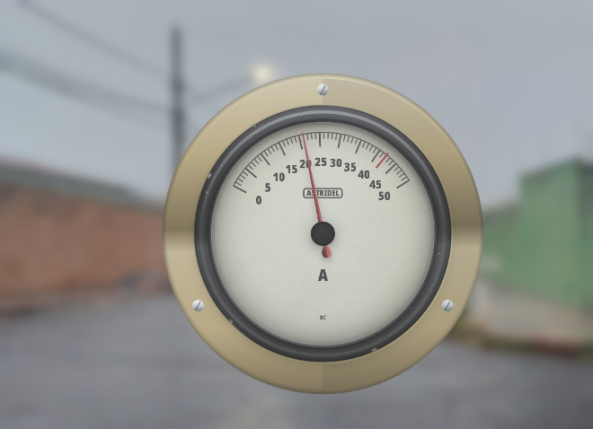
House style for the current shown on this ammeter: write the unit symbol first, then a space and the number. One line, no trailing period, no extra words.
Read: A 21
